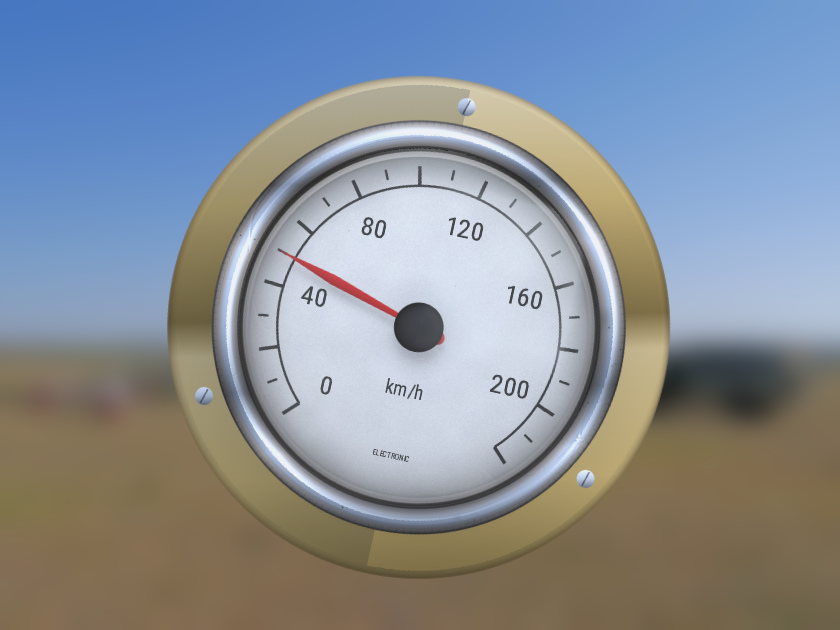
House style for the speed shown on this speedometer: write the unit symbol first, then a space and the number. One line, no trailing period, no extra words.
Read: km/h 50
